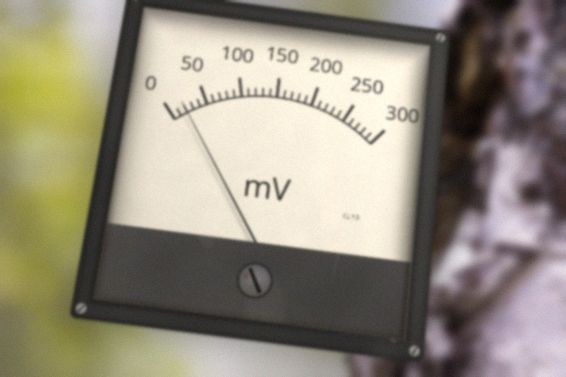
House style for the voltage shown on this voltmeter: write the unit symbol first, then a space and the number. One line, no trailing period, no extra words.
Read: mV 20
